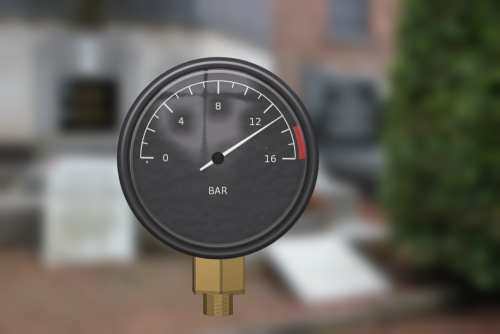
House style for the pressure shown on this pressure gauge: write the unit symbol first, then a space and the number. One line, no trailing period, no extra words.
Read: bar 13
